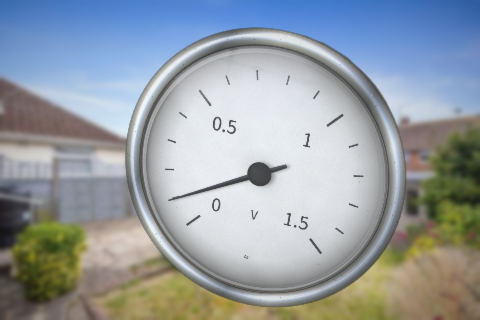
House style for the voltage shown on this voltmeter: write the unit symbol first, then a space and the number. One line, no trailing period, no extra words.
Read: V 0.1
